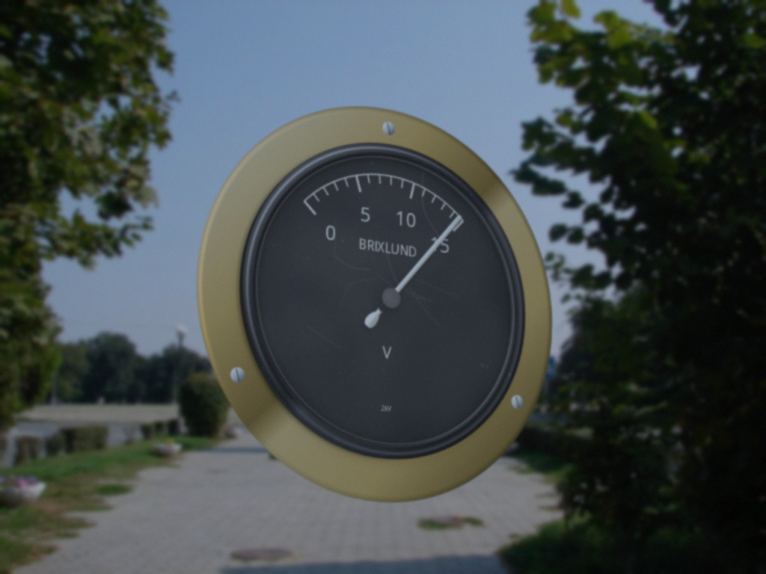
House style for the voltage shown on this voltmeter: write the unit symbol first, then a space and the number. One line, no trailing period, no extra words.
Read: V 14.5
